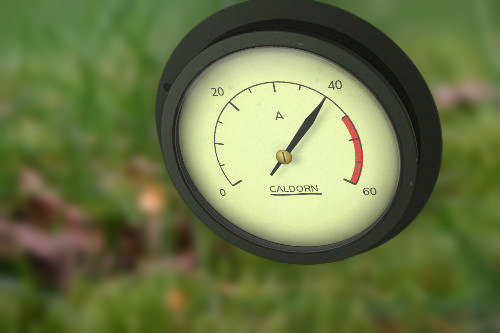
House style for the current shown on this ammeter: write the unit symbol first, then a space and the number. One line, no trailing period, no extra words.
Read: A 40
